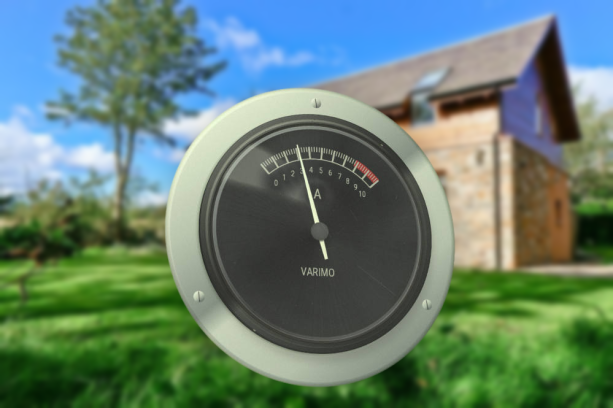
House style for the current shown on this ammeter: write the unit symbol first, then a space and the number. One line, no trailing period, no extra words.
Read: A 3
